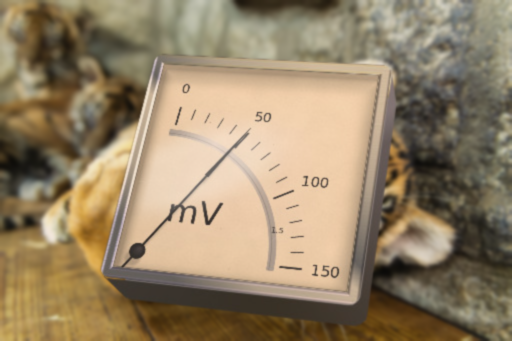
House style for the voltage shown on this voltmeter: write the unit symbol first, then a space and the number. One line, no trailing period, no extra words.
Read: mV 50
